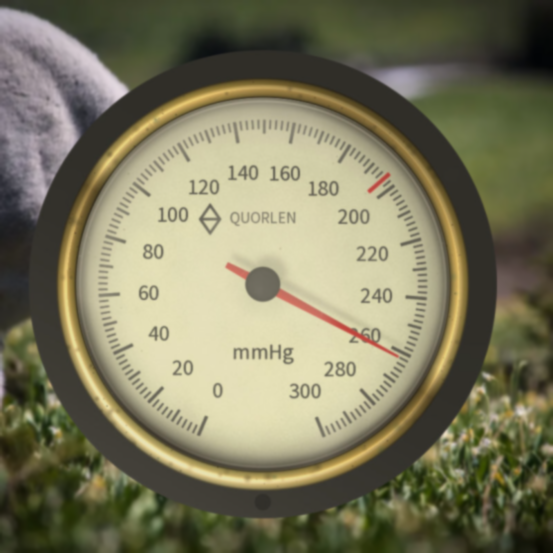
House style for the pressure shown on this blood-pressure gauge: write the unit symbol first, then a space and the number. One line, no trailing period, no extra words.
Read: mmHg 262
